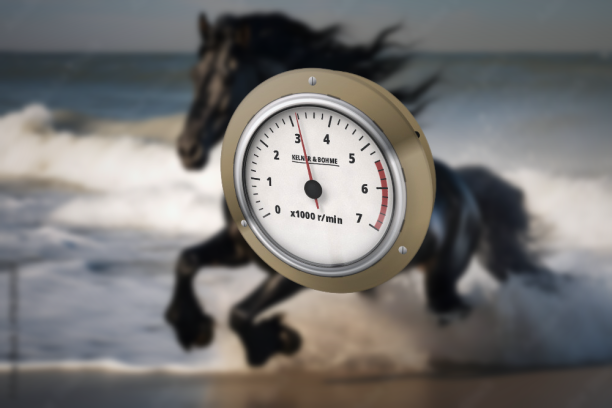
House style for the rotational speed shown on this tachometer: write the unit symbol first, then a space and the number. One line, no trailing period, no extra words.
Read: rpm 3200
